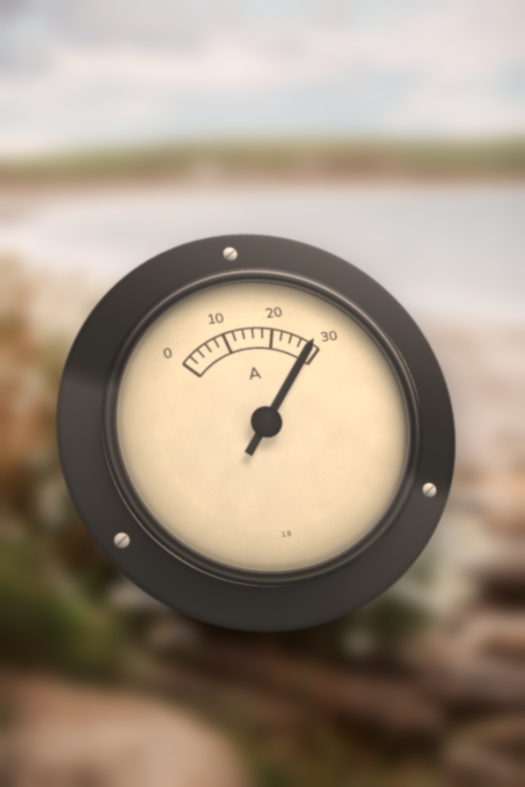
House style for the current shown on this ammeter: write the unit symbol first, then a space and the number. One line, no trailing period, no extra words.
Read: A 28
